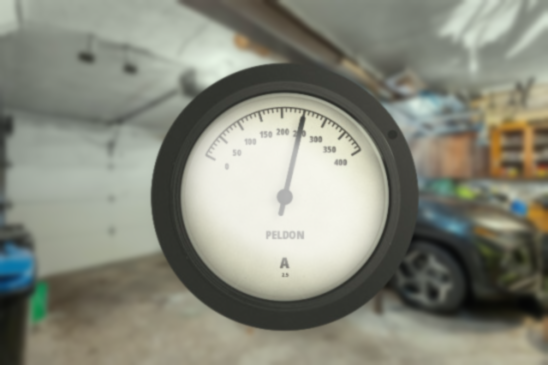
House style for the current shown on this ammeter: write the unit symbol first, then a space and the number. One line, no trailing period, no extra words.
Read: A 250
